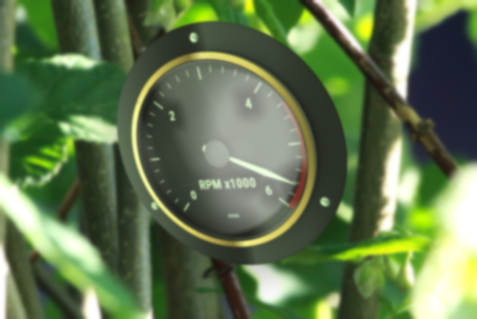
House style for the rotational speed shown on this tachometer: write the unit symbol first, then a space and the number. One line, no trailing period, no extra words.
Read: rpm 5600
